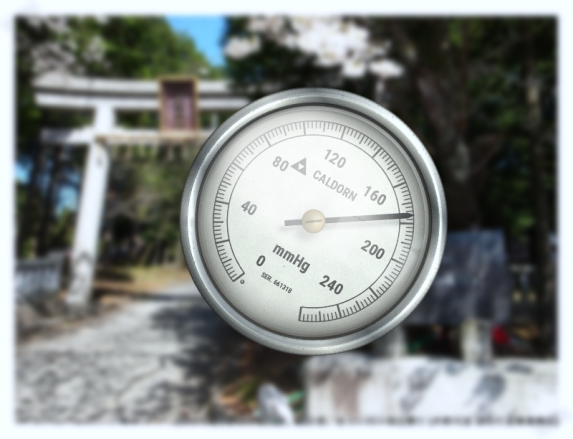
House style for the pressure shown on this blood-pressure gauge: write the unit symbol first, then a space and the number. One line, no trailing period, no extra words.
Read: mmHg 176
